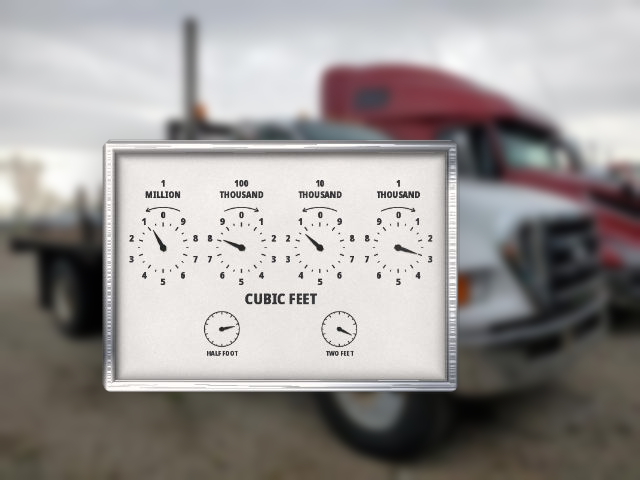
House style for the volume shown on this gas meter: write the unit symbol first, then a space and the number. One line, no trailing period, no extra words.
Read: ft³ 81300
